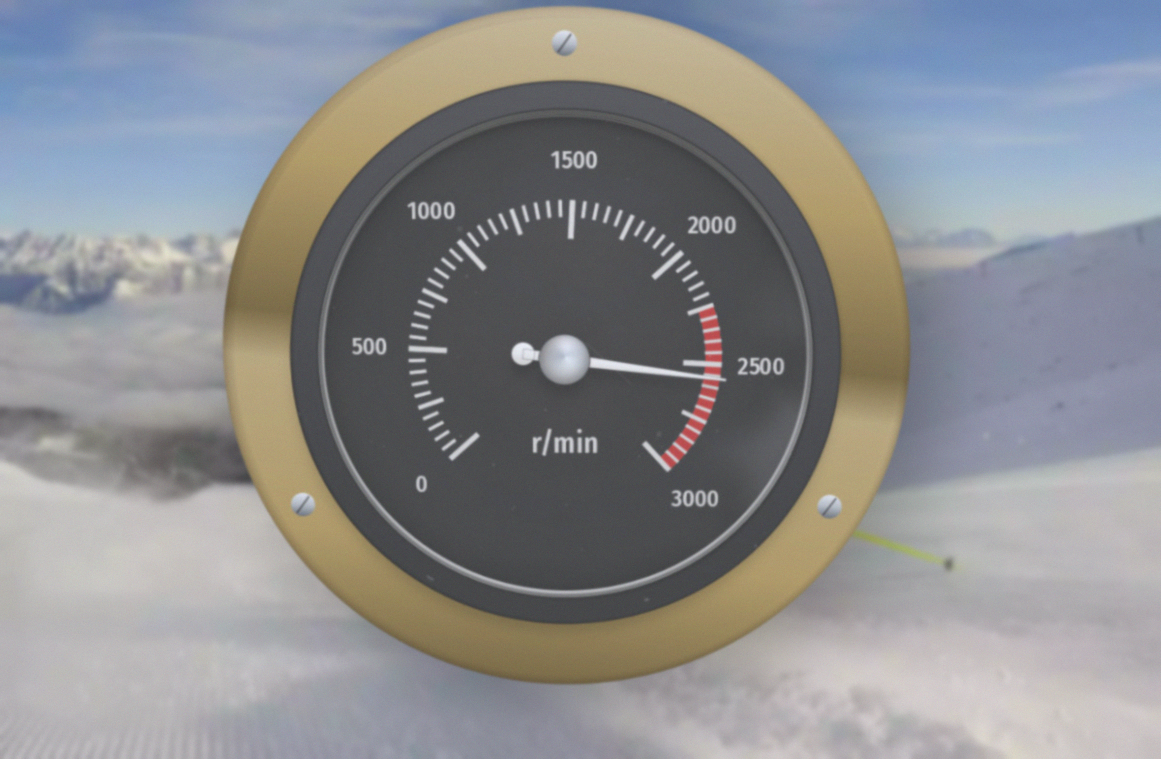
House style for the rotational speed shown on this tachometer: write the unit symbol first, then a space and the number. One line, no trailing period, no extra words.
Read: rpm 2550
